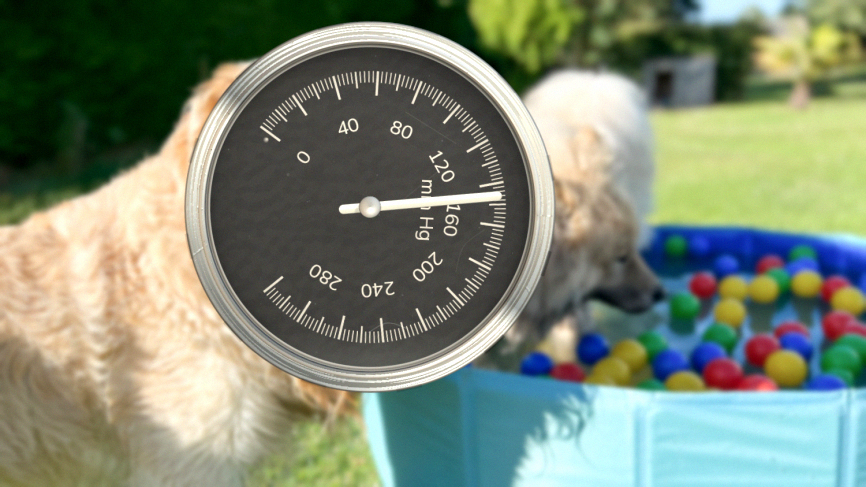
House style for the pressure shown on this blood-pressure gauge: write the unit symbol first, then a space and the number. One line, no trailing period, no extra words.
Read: mmHg 146
